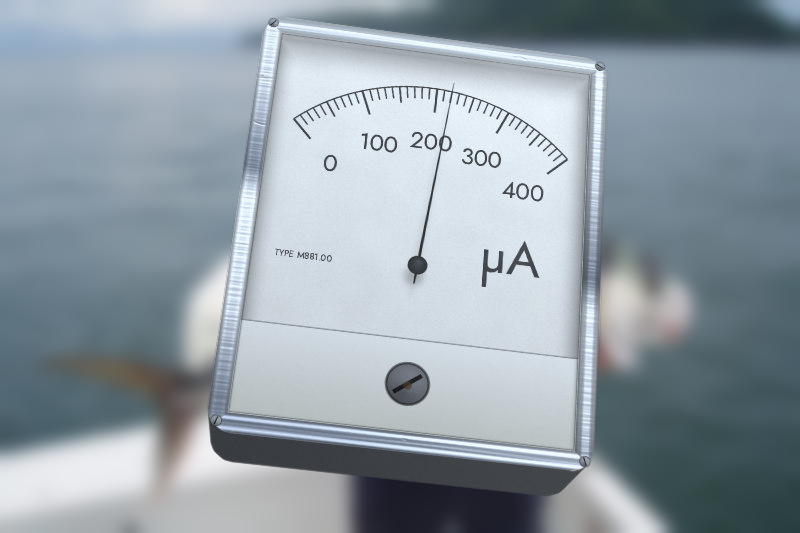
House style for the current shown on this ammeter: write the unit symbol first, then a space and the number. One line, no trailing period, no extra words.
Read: µA 220
